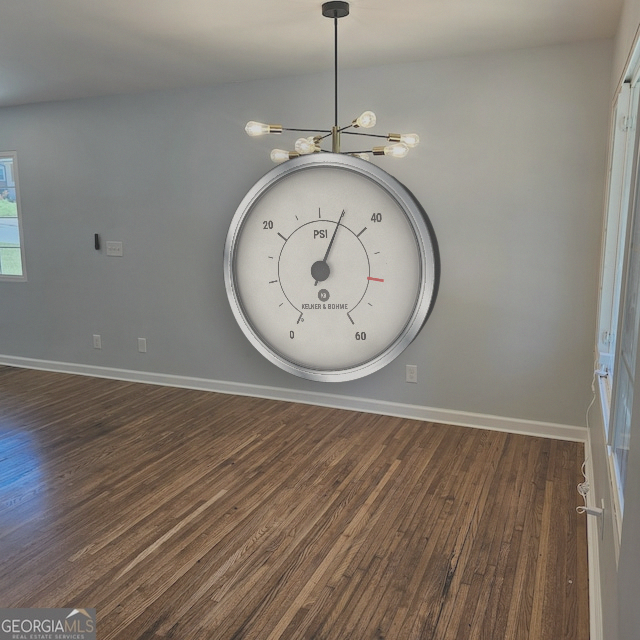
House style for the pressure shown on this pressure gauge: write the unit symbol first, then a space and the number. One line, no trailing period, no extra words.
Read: psi 35
